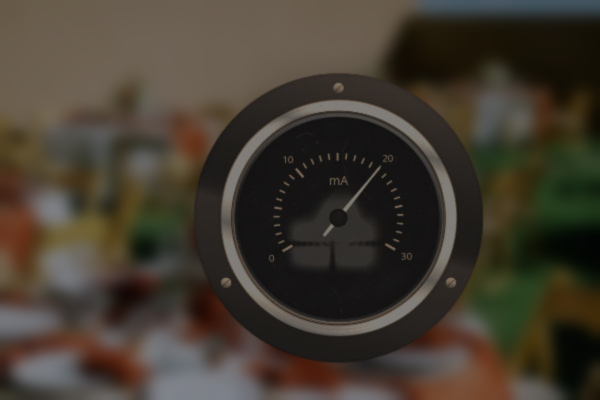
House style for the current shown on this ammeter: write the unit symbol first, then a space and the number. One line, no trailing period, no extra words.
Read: mA 20
